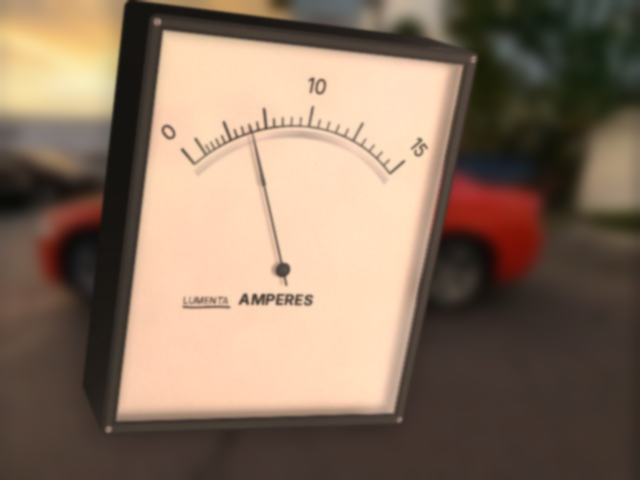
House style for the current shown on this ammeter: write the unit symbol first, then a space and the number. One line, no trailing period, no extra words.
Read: A 6.5
